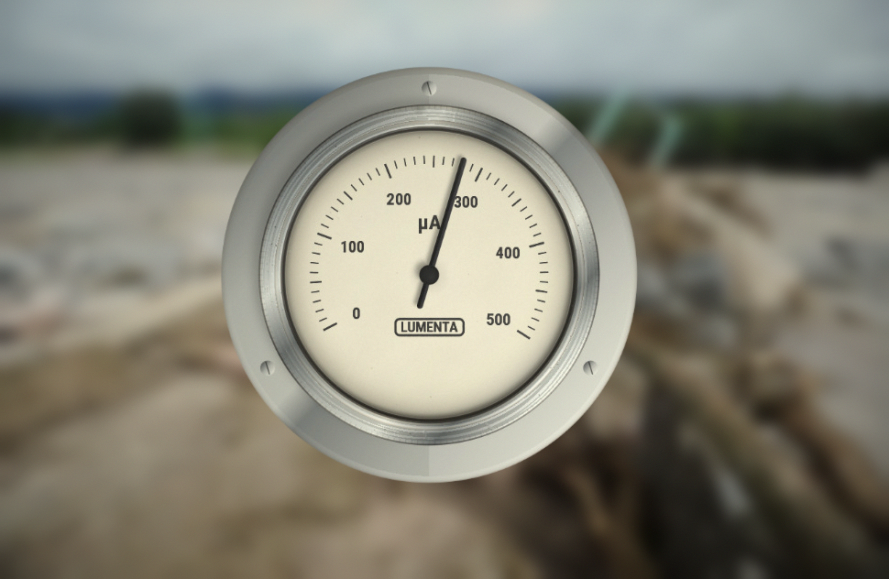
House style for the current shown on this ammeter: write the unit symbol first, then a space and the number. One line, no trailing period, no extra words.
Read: µA 280
